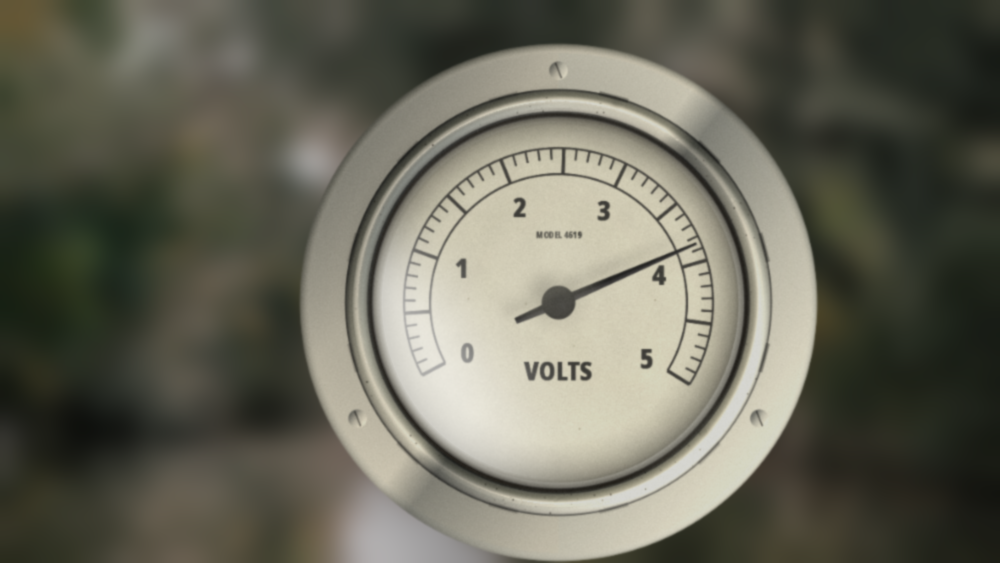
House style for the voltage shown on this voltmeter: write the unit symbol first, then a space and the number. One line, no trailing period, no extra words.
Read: V 3.85
